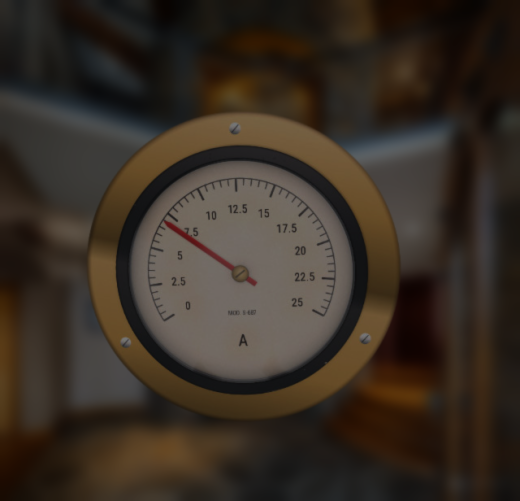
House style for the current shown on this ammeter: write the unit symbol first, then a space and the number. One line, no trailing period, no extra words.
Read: A 7
